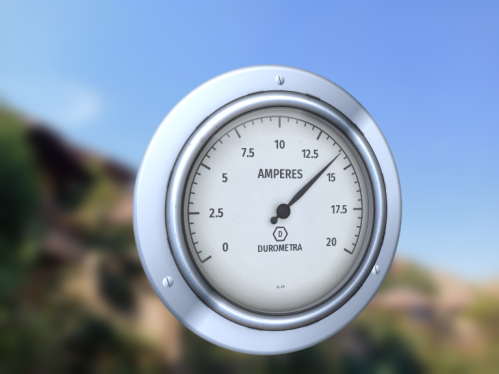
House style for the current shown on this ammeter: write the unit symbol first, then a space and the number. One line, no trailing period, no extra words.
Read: A 14
